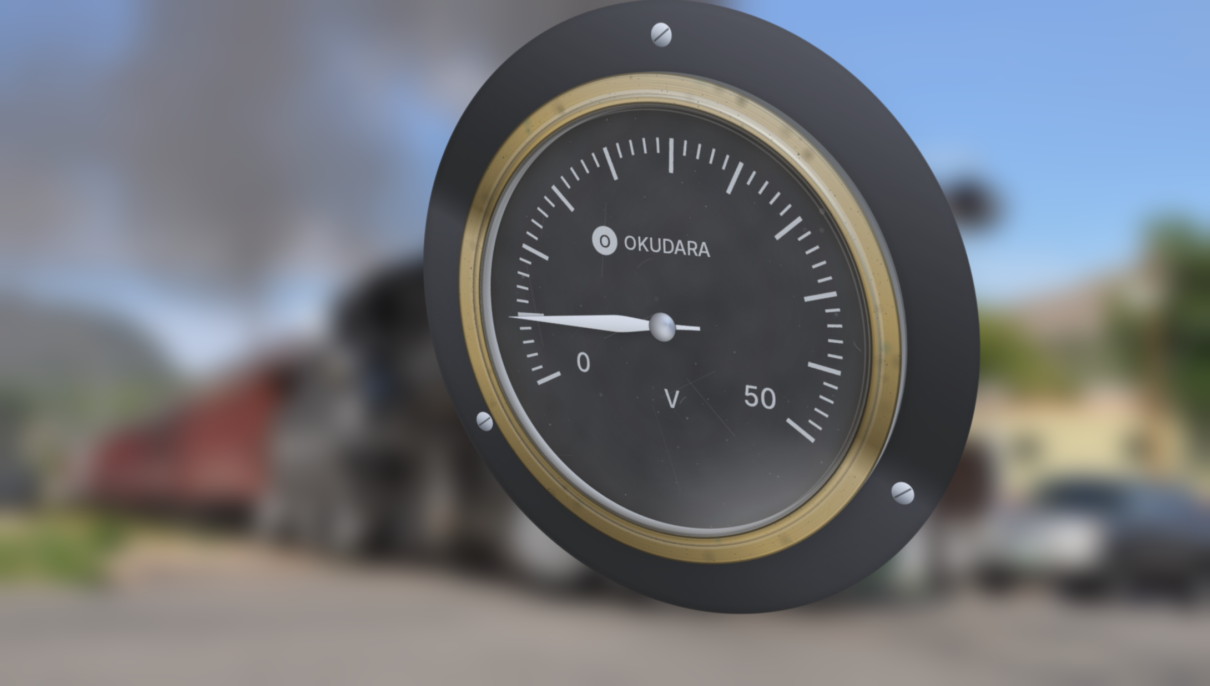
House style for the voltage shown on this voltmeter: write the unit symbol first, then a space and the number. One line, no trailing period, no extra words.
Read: V 5
